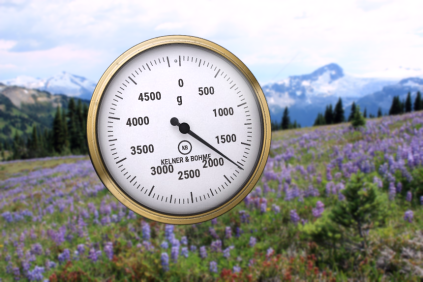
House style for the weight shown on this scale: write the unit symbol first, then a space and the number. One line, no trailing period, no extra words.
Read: g 1800
